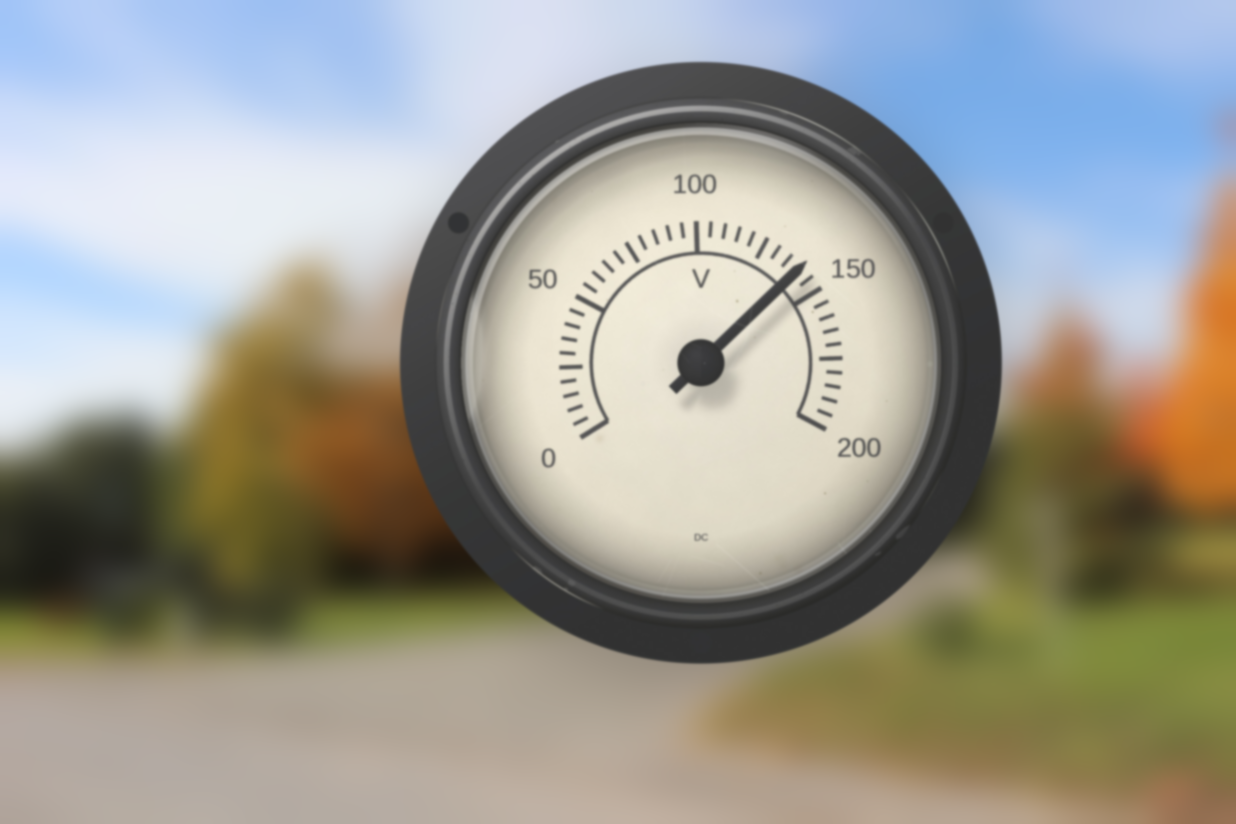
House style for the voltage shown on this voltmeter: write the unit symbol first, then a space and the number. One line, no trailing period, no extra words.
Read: V 140
